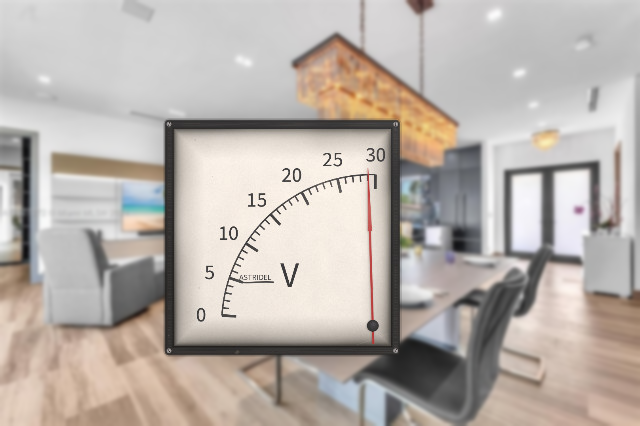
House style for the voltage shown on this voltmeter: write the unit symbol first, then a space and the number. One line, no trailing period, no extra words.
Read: V 29
